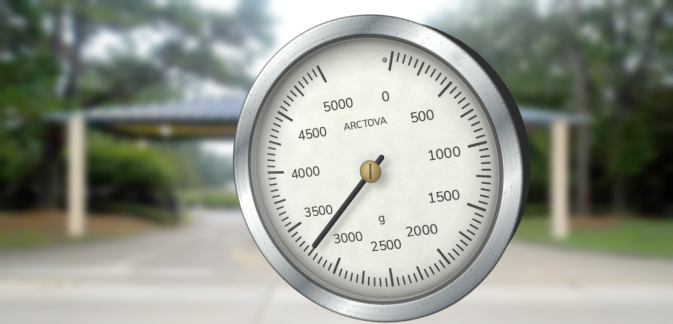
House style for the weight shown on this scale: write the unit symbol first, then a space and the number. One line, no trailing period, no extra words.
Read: g 3250
